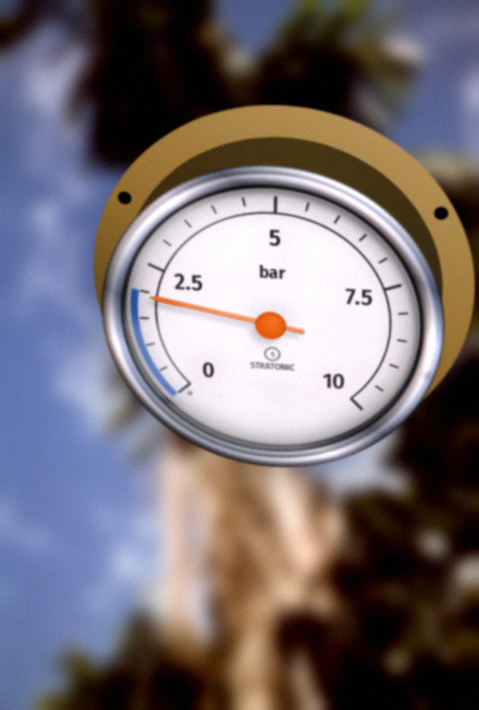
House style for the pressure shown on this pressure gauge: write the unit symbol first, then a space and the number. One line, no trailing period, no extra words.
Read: bar 2
